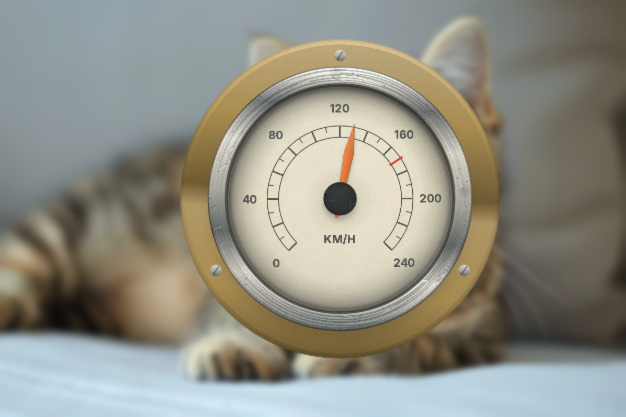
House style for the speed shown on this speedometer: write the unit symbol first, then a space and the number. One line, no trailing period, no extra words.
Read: km/h 130
